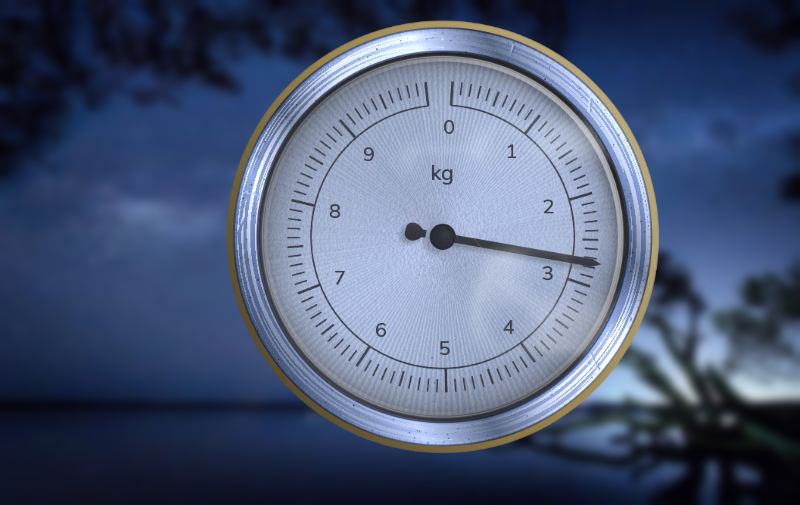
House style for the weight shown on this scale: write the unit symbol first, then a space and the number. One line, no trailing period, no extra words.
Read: kg 2.75
